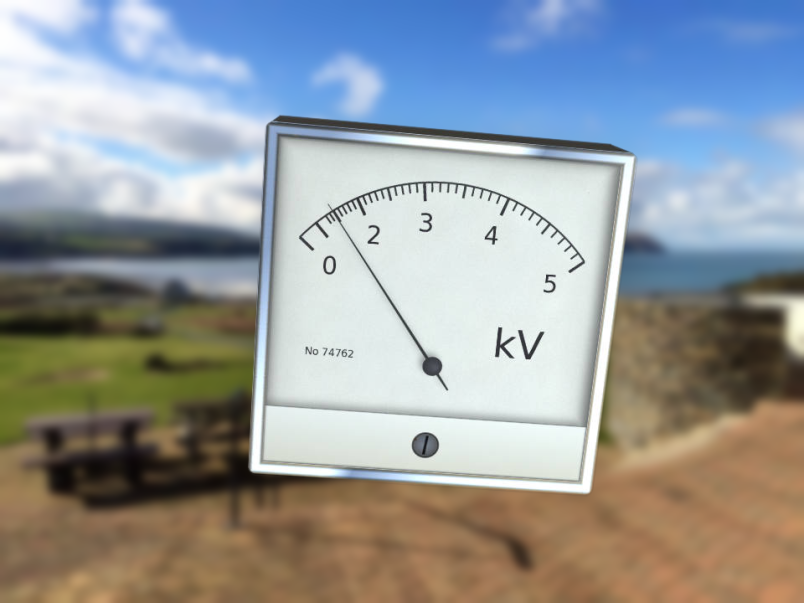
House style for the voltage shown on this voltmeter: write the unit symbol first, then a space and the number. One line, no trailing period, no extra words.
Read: kV 1.5
